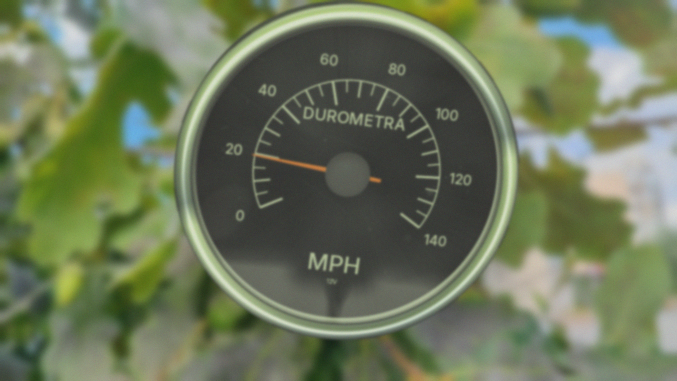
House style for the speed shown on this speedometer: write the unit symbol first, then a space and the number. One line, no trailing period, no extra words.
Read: mph 20
